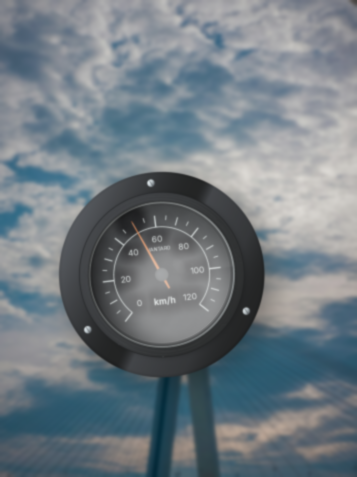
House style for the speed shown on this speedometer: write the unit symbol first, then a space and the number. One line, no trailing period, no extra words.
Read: km/h 50
